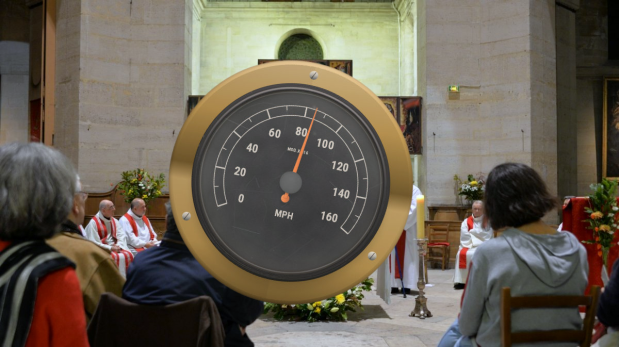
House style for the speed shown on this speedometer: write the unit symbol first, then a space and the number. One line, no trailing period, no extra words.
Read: mph 85
